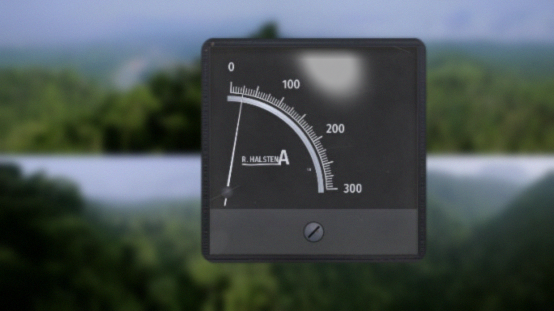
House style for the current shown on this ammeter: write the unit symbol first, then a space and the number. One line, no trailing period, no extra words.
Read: A 25
